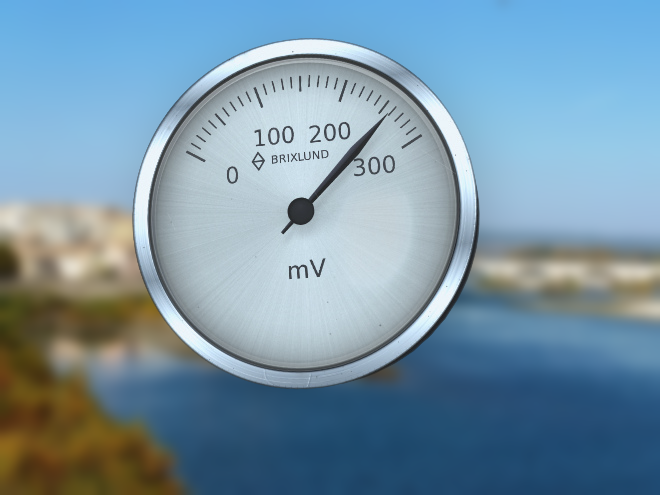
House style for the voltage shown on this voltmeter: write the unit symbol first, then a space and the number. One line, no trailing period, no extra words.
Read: mV 260
